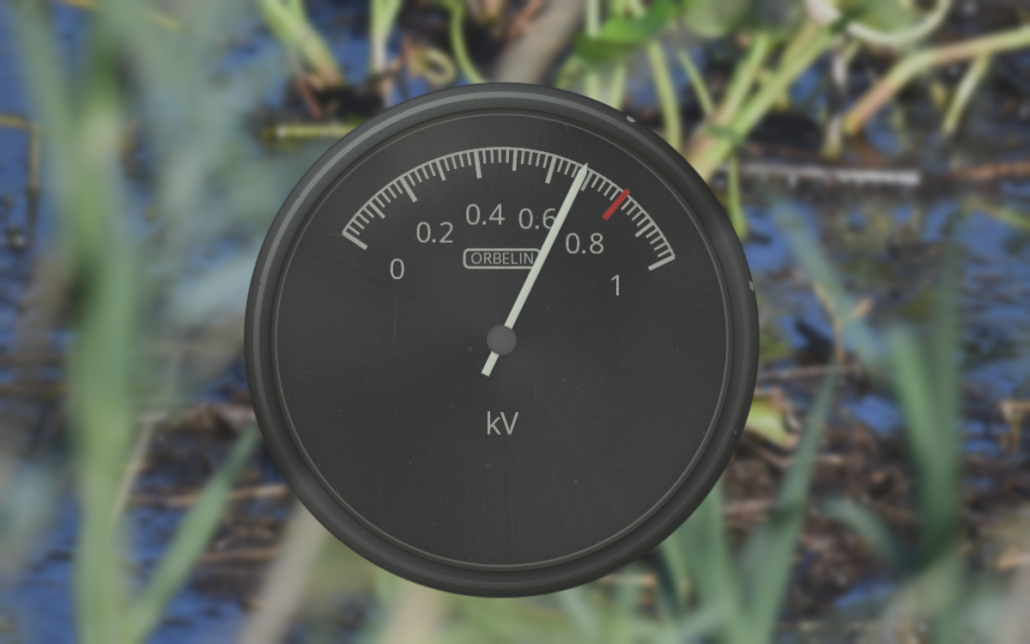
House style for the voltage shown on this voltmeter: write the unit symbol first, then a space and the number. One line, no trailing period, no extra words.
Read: kV 0.68
